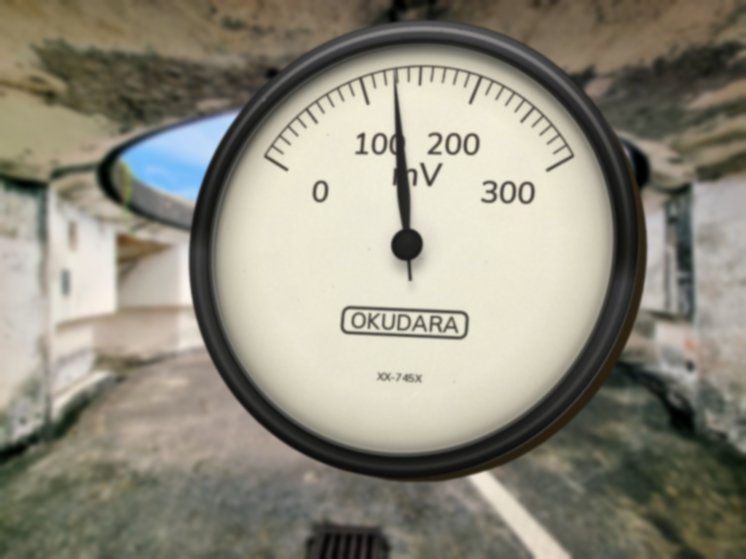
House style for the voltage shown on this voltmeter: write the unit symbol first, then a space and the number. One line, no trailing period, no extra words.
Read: mV 130
